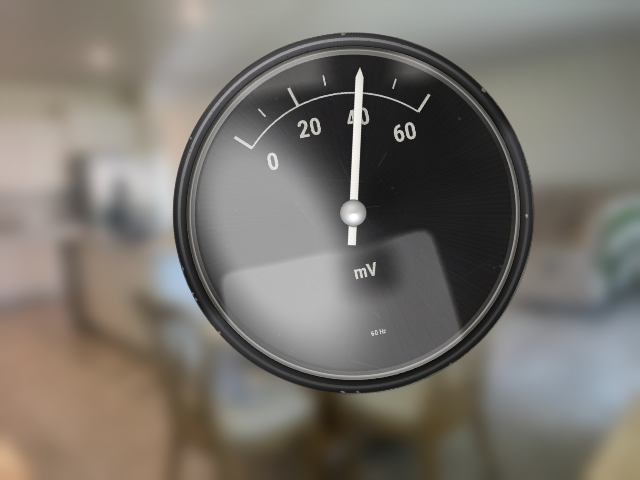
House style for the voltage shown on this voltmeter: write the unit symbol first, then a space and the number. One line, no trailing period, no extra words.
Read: mV 40
